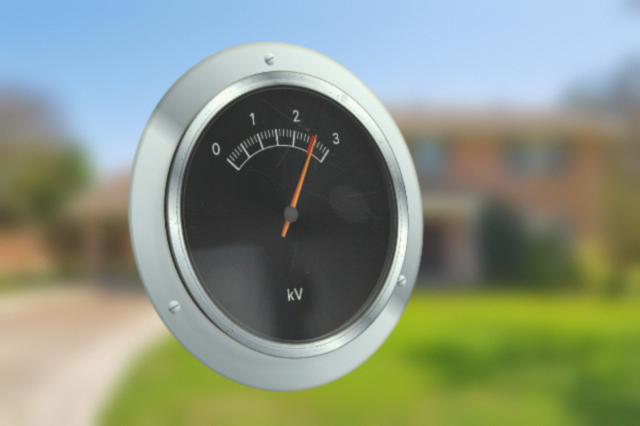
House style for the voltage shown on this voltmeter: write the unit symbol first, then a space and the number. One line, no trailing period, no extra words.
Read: kV 2.5
